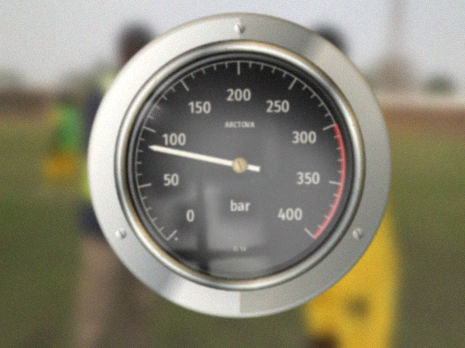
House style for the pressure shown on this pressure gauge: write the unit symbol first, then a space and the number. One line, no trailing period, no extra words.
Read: bar 85
